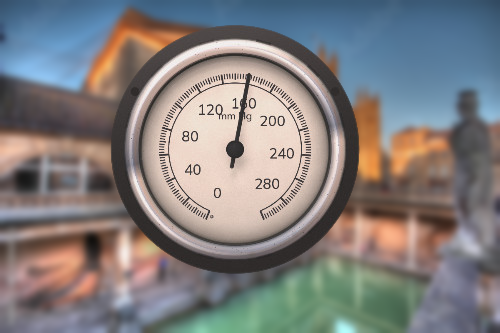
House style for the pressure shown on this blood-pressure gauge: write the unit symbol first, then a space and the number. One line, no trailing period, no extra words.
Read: mmHg 160
